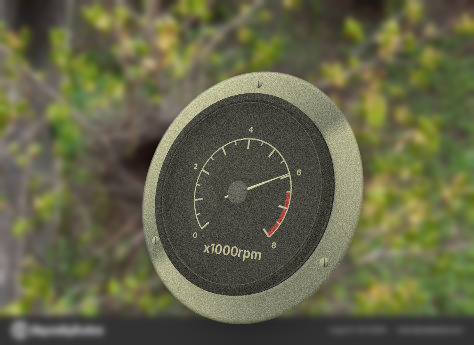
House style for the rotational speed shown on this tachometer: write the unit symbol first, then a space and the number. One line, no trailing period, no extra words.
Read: rpm 6000
